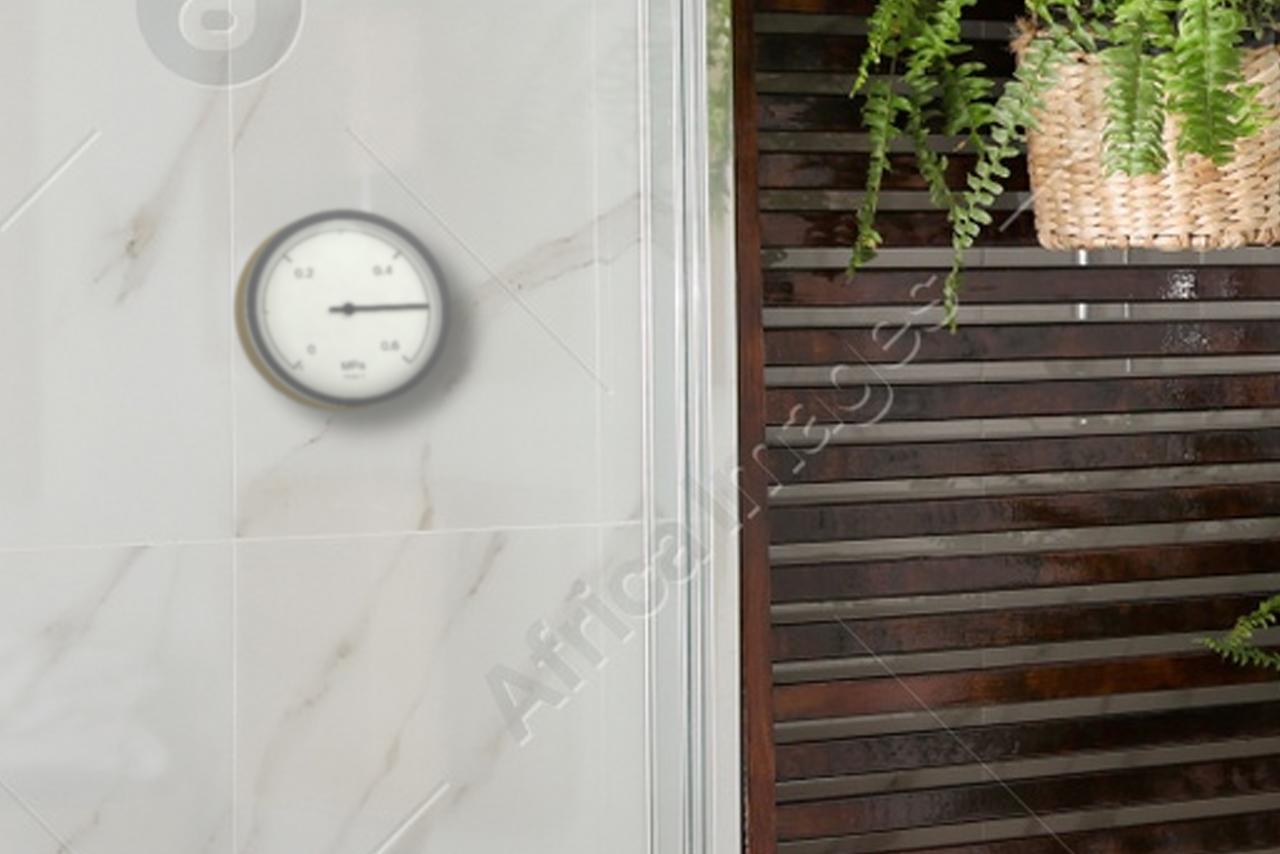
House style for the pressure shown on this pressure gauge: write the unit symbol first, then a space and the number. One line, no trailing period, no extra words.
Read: MPa 0.5
